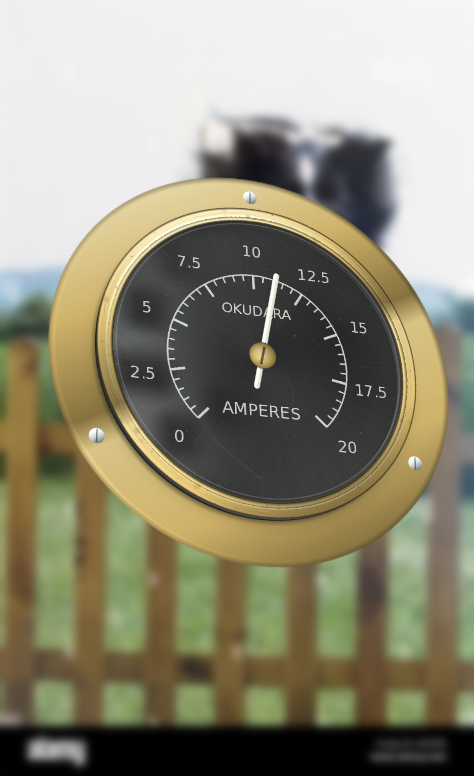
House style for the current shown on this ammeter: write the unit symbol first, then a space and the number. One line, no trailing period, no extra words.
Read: A 11
